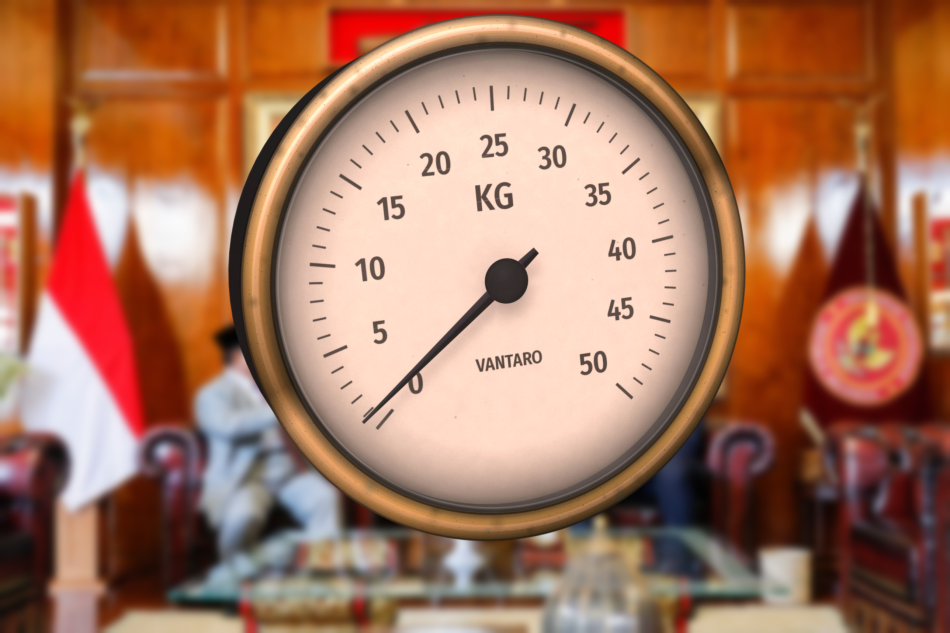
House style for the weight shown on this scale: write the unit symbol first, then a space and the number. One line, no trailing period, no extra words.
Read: kg 1
